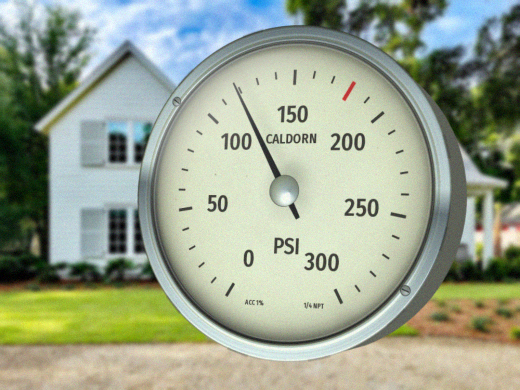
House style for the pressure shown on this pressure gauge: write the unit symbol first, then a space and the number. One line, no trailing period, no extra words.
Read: psi 120
